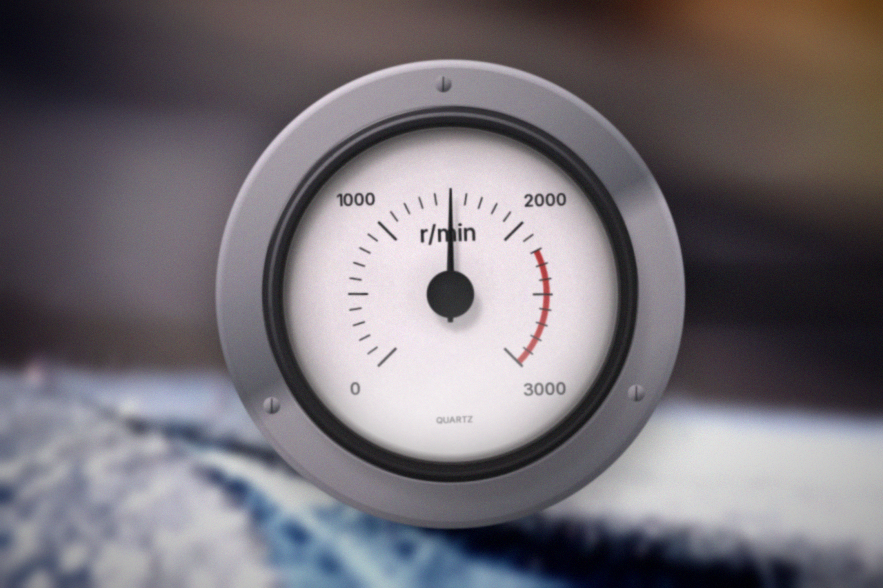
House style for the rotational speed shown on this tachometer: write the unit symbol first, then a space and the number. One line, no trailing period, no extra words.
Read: rpm 1500
